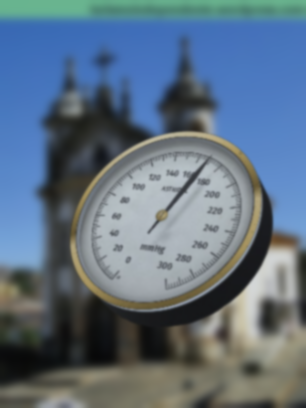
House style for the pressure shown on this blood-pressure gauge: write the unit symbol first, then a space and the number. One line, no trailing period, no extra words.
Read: mmHg 170
